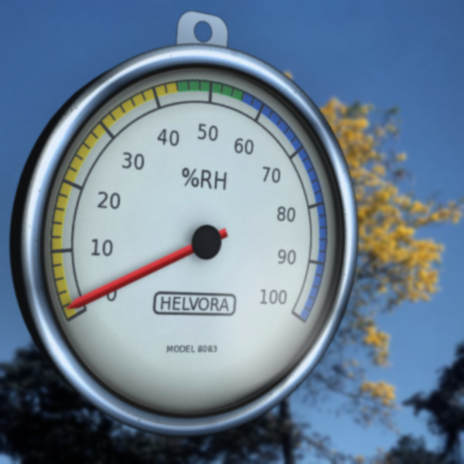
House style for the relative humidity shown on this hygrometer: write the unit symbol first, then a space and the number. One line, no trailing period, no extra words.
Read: % 2
